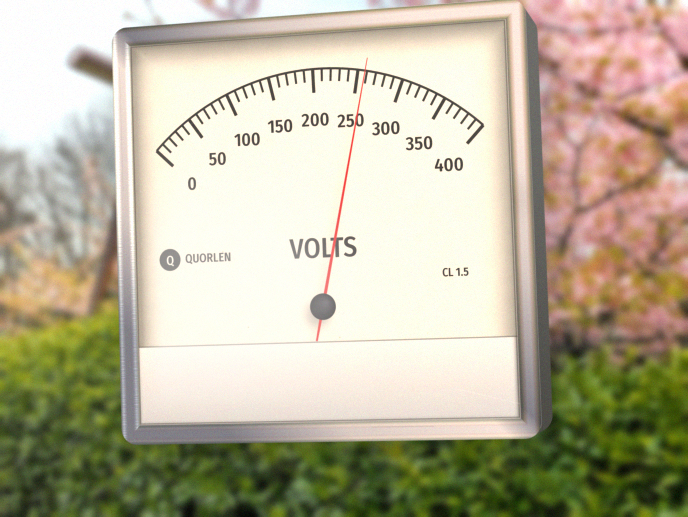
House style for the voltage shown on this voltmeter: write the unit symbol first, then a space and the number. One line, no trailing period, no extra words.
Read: V 260
